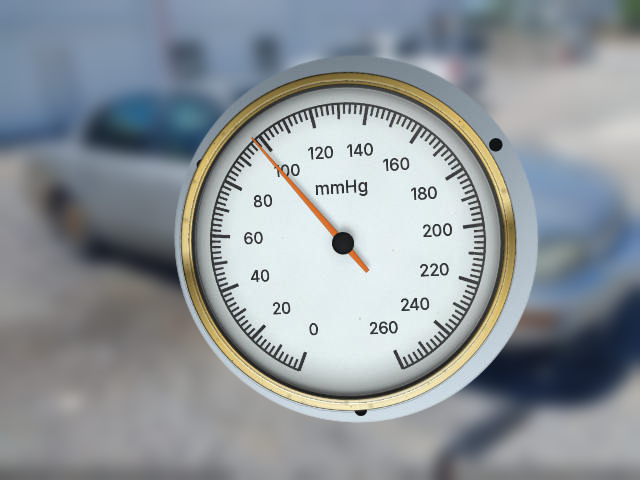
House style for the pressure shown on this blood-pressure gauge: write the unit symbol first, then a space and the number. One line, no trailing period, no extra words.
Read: mmHg 98
